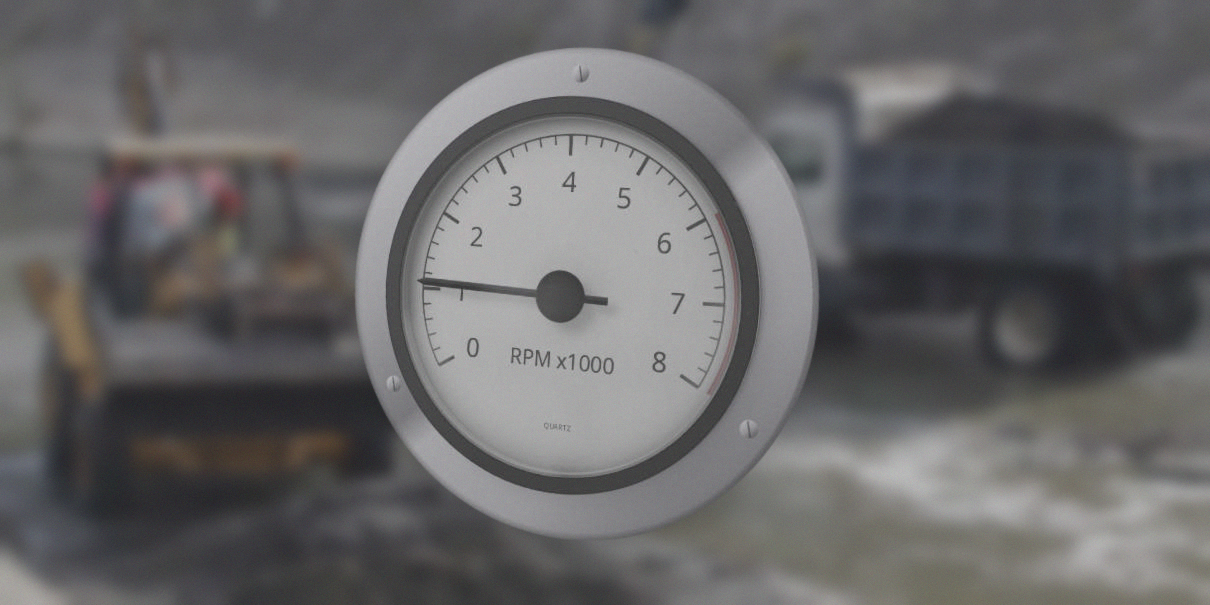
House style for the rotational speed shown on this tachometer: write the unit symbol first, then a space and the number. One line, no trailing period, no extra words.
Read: rpm 1100
